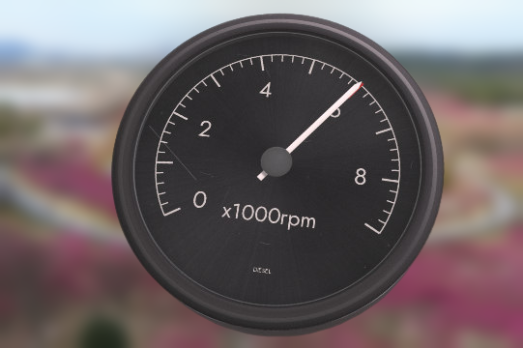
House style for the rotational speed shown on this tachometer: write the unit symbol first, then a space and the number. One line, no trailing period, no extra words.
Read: rpm 6000
